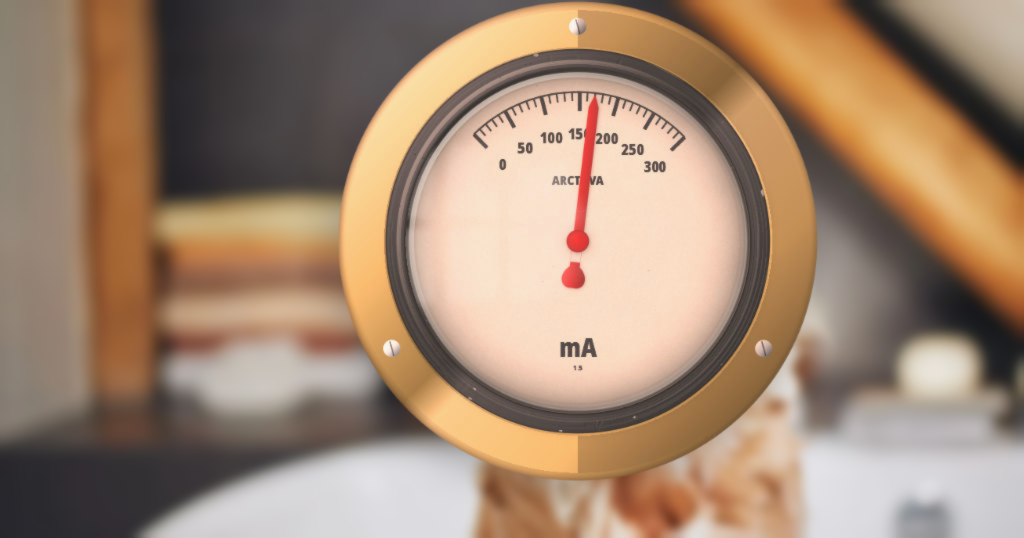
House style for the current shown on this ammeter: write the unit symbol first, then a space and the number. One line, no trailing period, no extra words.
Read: mA 170
